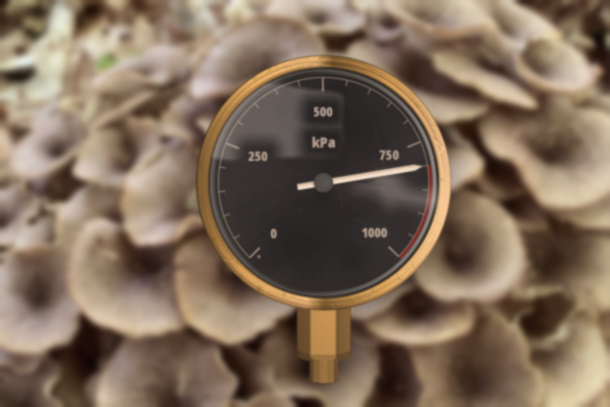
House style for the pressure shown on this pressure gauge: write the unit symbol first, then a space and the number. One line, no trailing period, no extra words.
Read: kPa 800
